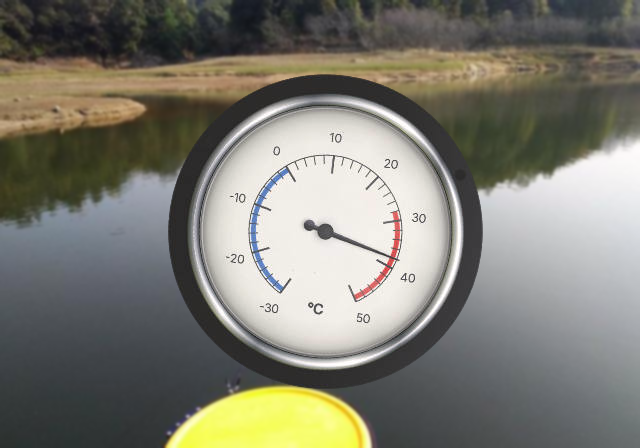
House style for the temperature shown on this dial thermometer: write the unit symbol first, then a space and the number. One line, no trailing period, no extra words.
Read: °C 38
